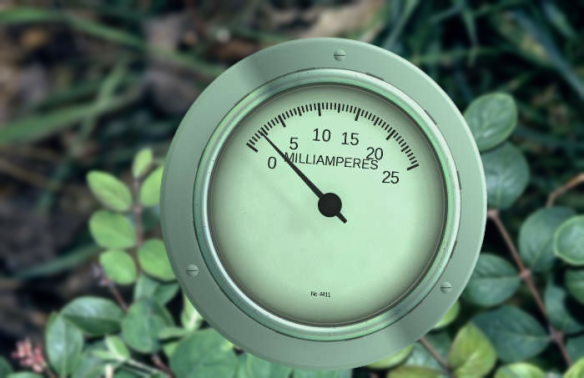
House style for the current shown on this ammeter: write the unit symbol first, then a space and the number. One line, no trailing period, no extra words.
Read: mA 2
